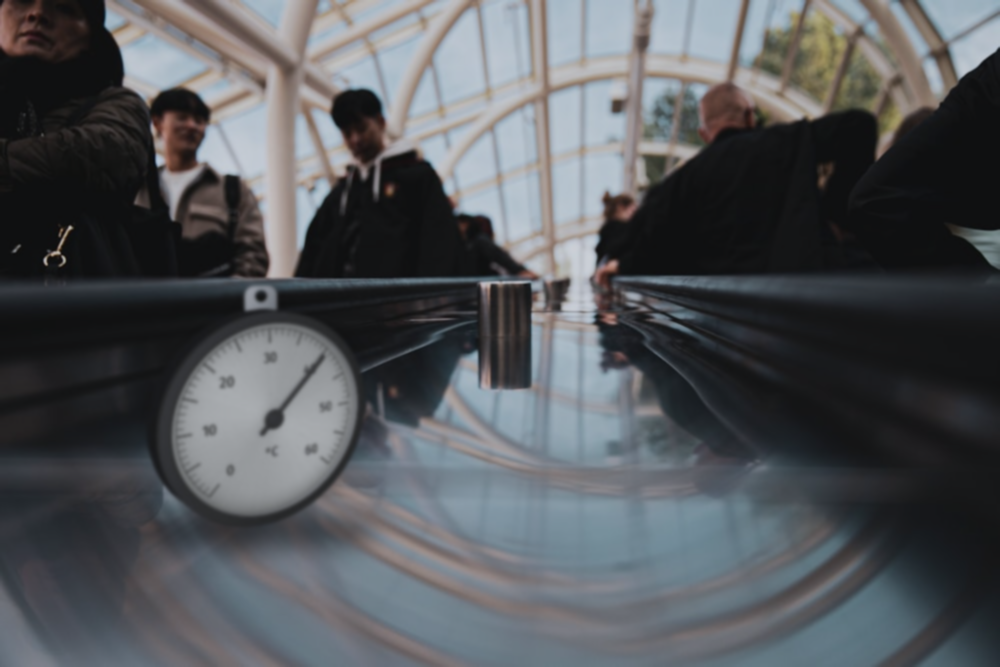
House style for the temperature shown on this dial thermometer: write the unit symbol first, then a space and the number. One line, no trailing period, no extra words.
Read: °C 40
